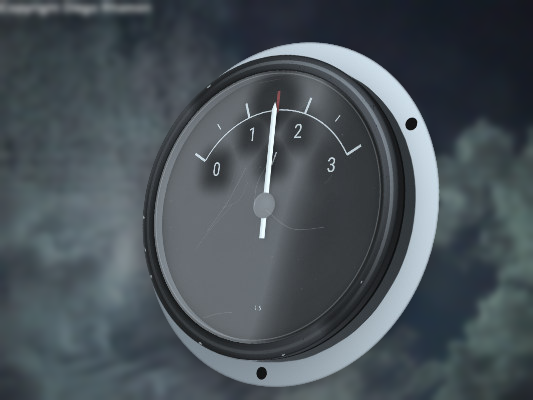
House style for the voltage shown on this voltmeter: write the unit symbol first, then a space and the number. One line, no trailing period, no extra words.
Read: V 1.5
